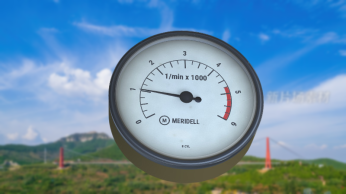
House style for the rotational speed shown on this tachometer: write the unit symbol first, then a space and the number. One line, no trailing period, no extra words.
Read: rpm 1000
